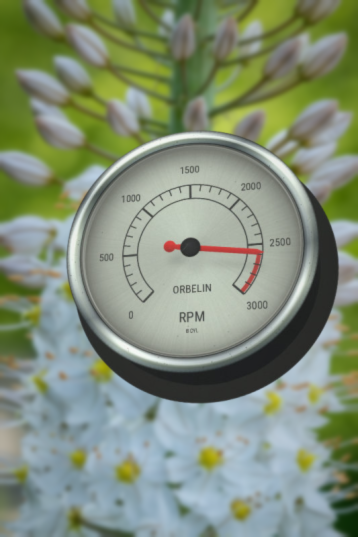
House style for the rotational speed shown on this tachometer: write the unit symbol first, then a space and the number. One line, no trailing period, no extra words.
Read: rpm 2600
